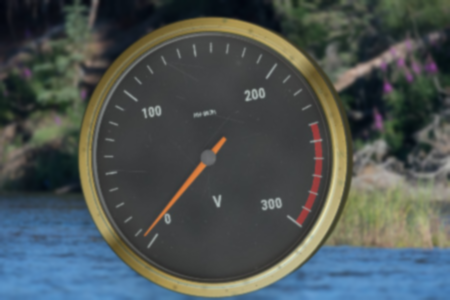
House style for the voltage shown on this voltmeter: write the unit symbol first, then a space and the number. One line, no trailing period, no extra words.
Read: V 5
